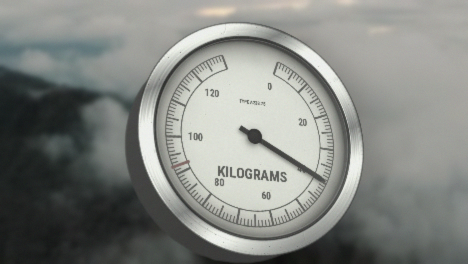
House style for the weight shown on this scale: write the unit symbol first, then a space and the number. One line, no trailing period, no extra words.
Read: kg 40
